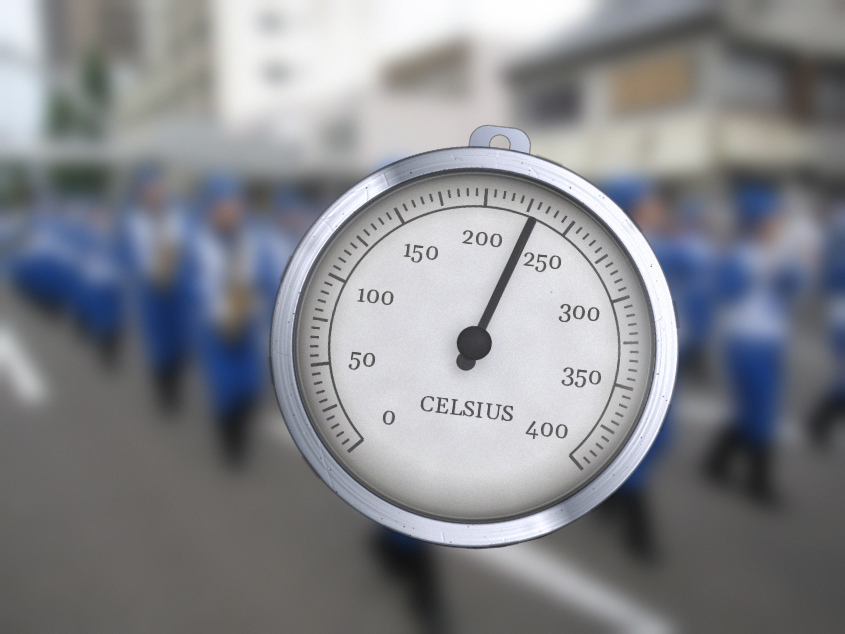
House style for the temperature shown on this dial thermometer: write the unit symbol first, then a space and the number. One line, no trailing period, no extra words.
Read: °C 230
